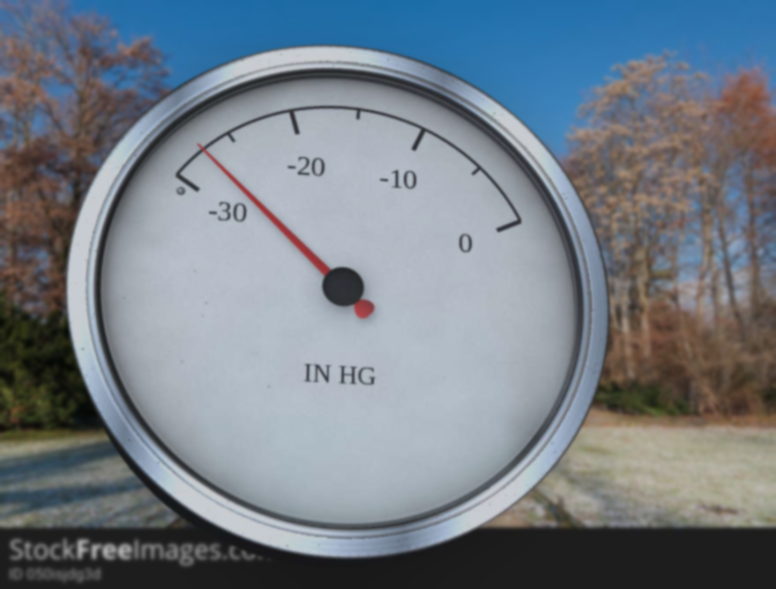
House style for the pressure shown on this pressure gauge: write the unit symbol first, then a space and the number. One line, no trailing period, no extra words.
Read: inHg -27.5
